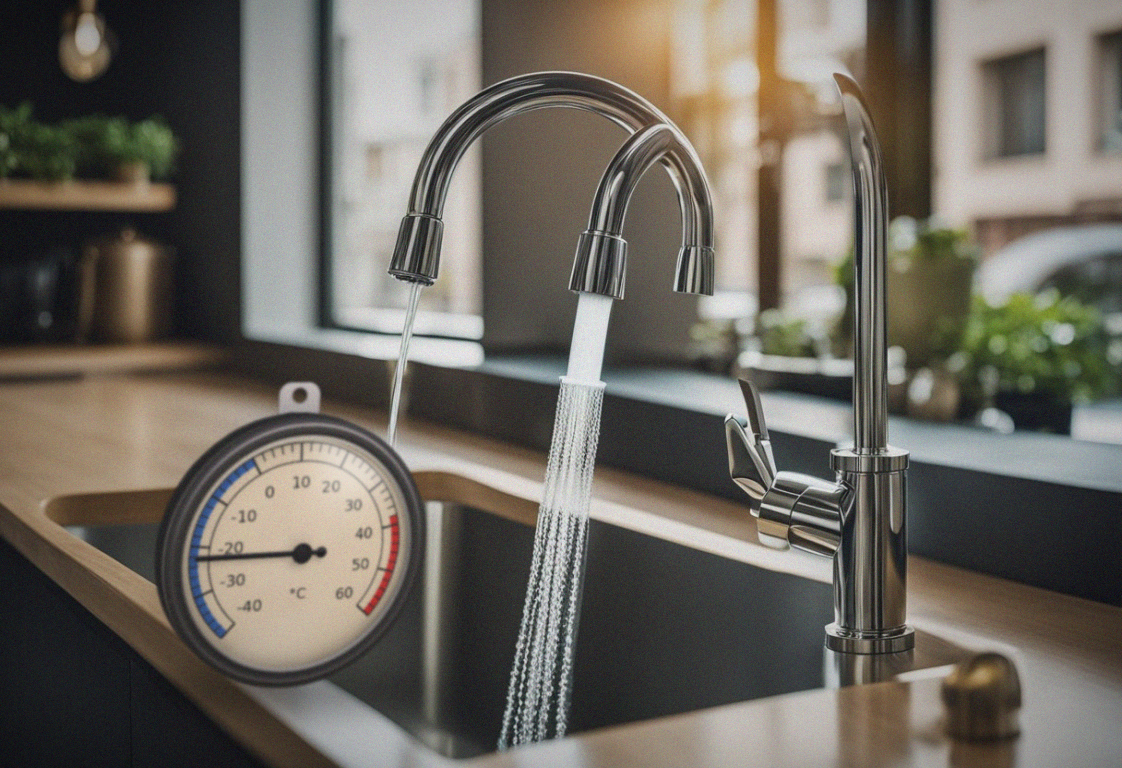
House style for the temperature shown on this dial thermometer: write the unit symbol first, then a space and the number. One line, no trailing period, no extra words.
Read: °C -22
